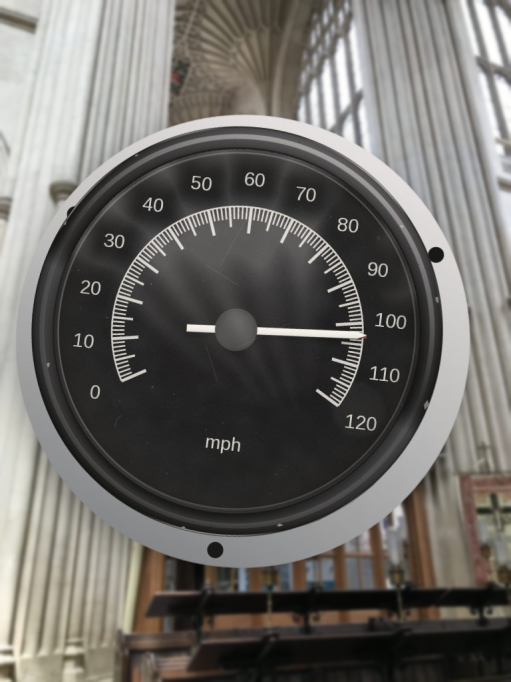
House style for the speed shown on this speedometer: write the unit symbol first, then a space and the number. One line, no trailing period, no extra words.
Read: mph 103
